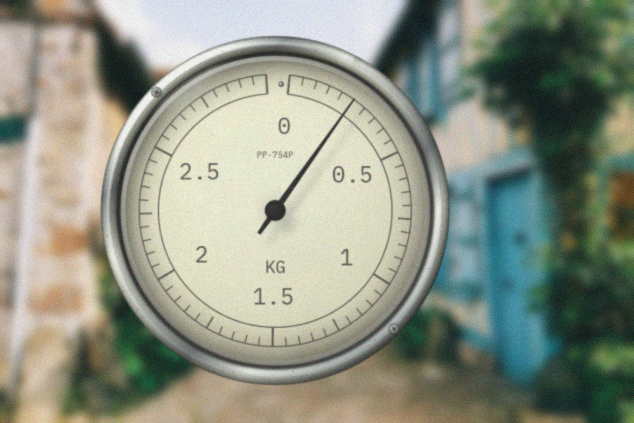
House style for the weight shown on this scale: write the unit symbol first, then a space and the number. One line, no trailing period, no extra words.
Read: kg 0.25
